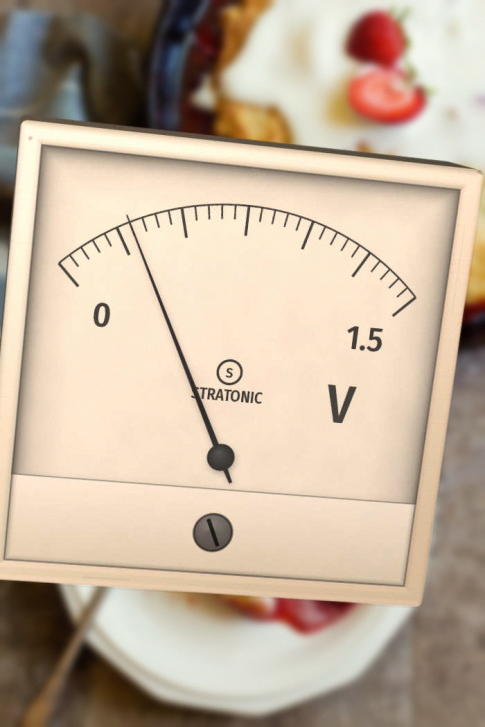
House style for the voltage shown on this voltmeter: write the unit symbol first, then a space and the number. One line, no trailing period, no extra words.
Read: V 0.3
